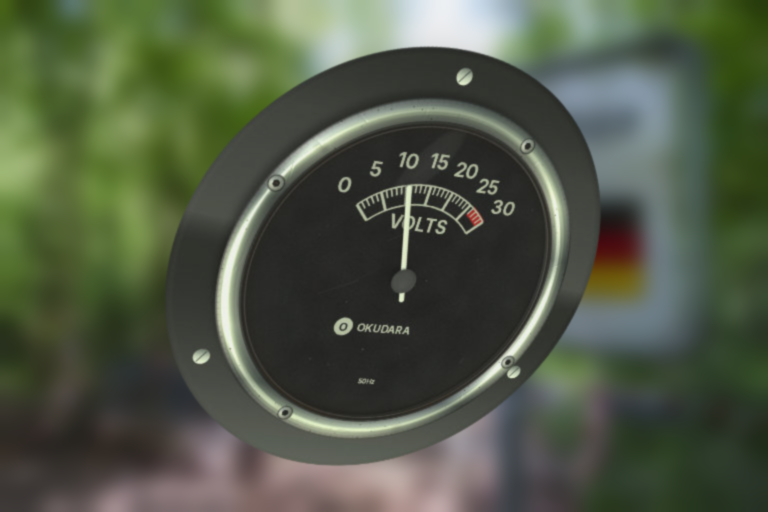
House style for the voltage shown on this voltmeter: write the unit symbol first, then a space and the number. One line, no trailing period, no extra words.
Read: V 10
